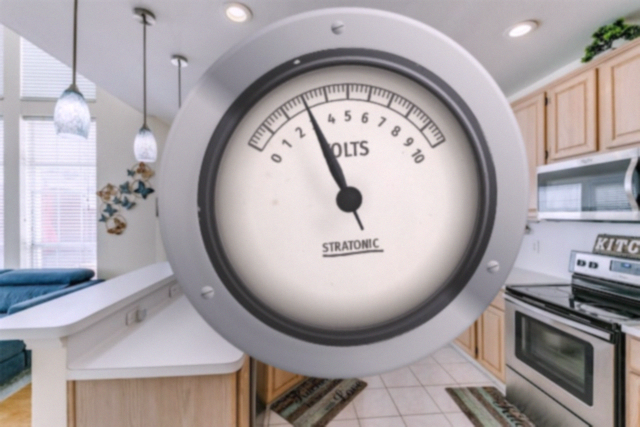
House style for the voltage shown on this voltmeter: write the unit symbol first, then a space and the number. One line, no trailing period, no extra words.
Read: V 3
